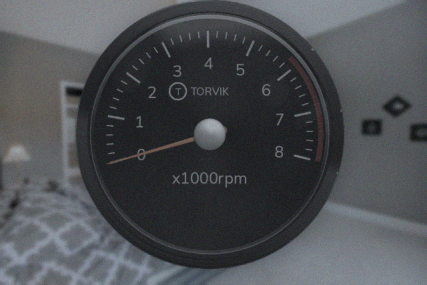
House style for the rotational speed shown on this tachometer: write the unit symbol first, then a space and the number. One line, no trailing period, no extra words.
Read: rpm 0
